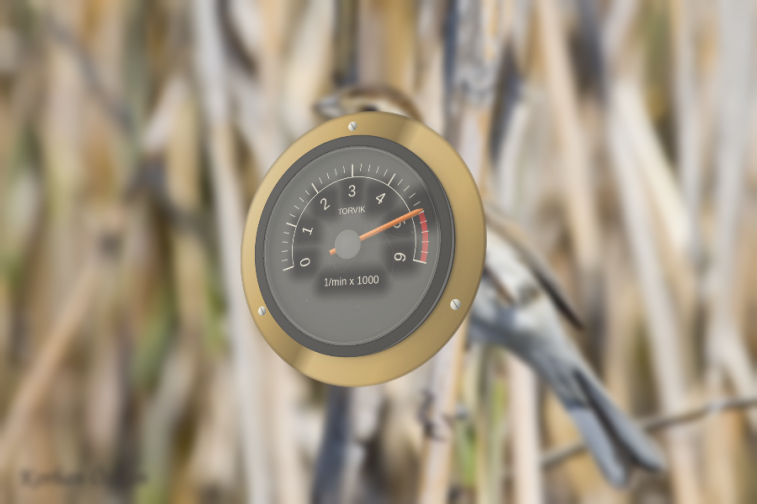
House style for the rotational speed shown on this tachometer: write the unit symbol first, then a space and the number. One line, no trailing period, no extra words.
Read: rpm 5000
